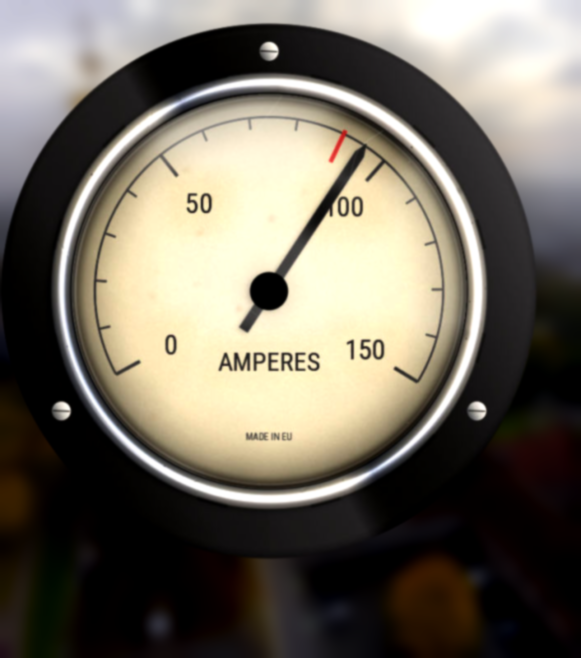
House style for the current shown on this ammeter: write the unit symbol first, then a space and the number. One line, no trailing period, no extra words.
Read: A 95
